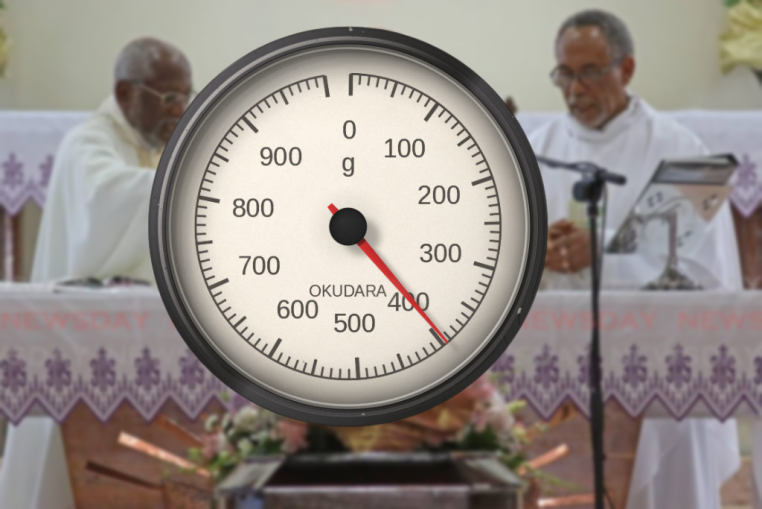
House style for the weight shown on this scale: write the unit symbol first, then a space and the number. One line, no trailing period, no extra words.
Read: g 395
